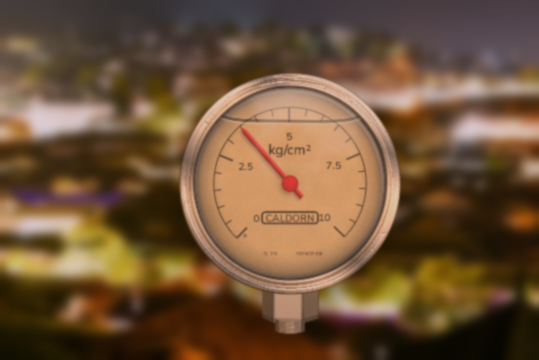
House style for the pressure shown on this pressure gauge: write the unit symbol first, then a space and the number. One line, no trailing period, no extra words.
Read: kg/cm² 3.5
